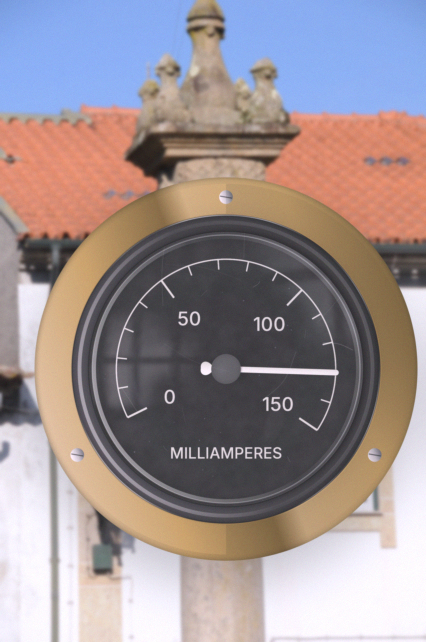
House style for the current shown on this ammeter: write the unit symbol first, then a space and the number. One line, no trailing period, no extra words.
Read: mA 130
